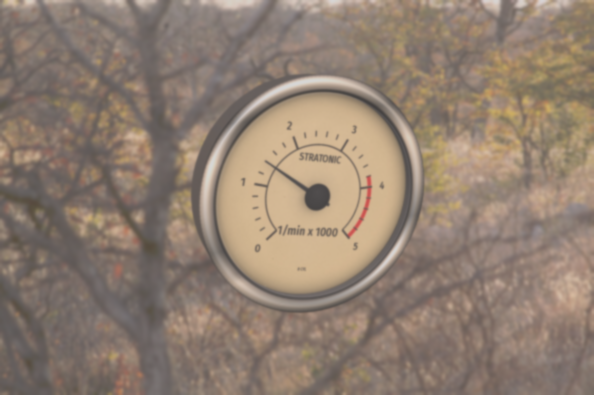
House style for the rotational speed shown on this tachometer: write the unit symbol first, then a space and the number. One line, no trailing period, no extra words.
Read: rpm 1400
